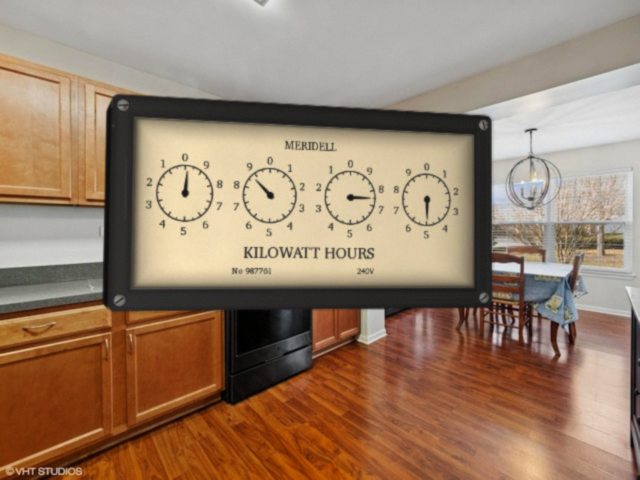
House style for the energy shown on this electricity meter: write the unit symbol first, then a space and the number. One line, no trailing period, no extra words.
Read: kWh 9875
